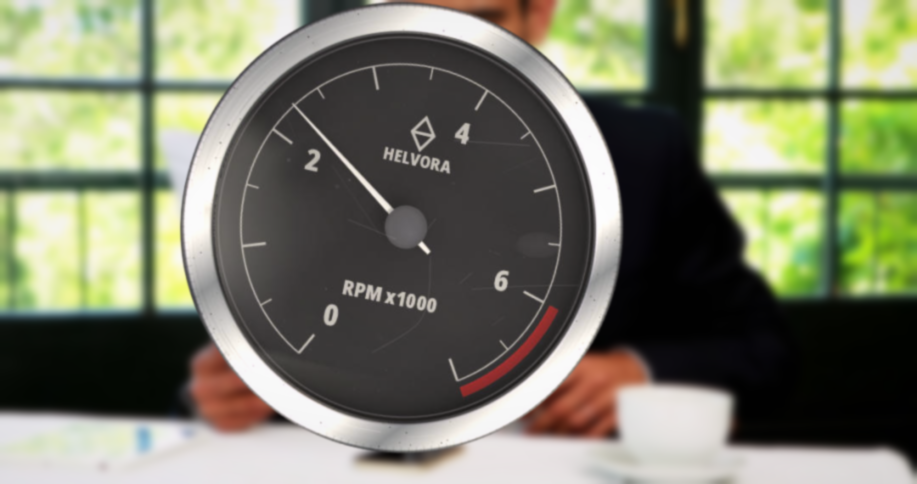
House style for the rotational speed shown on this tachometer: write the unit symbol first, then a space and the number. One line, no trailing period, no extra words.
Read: rpm 2250
